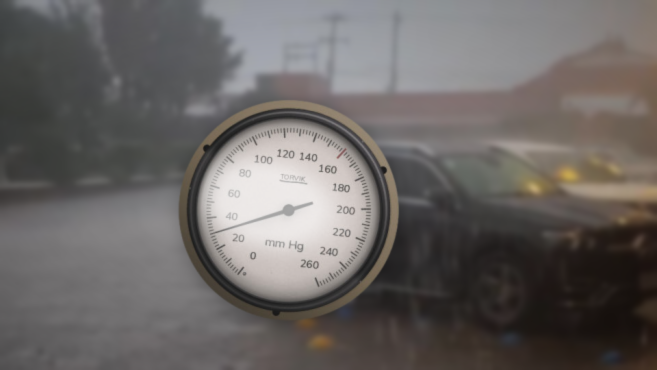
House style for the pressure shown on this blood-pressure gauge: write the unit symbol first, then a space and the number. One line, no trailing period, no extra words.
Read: mmHg 30
